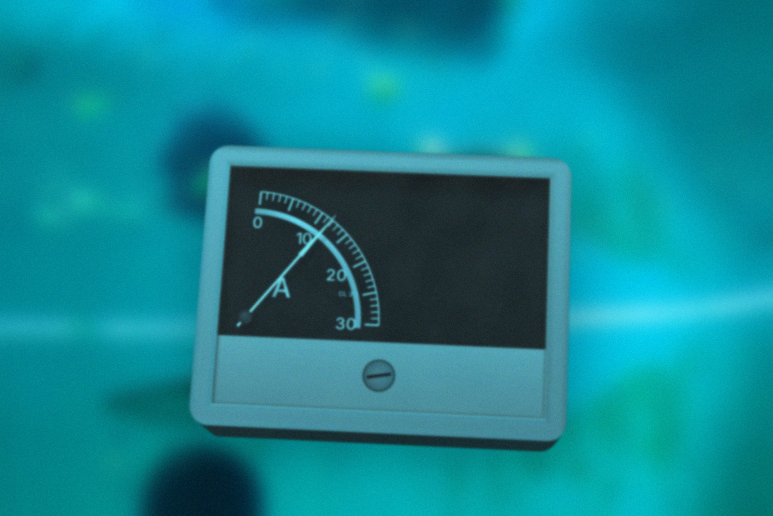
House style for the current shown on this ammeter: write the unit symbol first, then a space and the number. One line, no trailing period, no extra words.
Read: A 12
